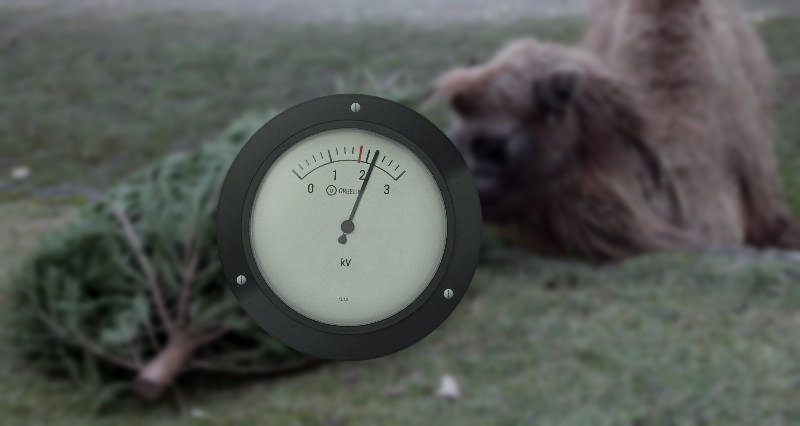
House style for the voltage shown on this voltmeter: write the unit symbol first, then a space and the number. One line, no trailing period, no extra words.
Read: kV 2.2
